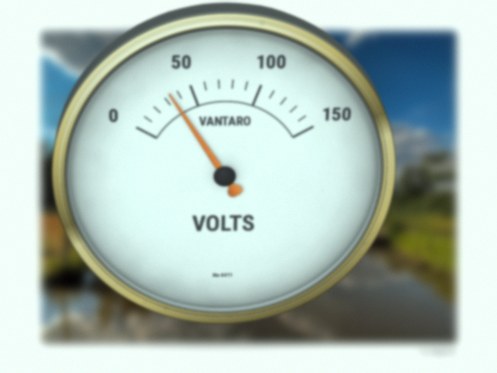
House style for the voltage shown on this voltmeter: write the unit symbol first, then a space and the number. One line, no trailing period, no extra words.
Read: V 35
